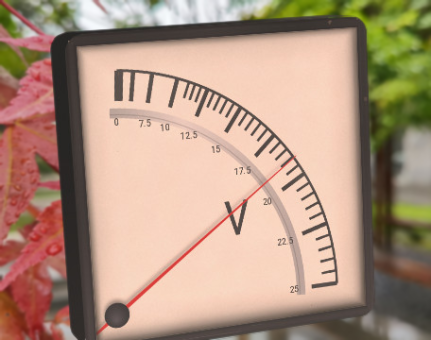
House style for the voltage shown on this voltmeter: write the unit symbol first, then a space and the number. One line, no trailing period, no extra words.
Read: V 19
